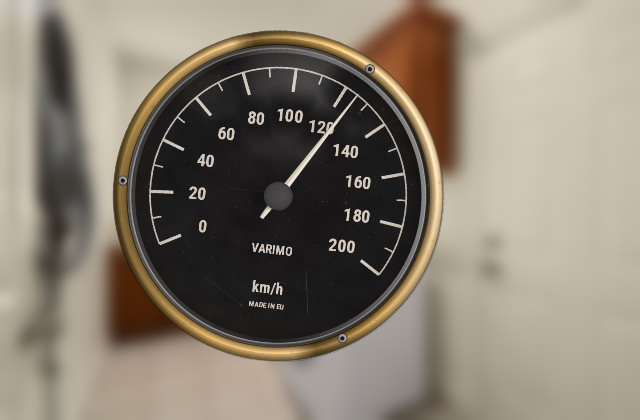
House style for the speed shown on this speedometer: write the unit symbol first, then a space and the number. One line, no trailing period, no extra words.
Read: km/h 125
